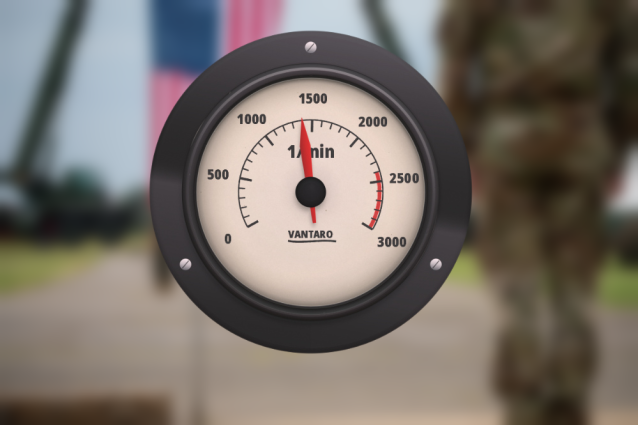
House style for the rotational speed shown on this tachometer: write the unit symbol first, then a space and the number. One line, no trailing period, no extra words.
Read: rpm 1400
